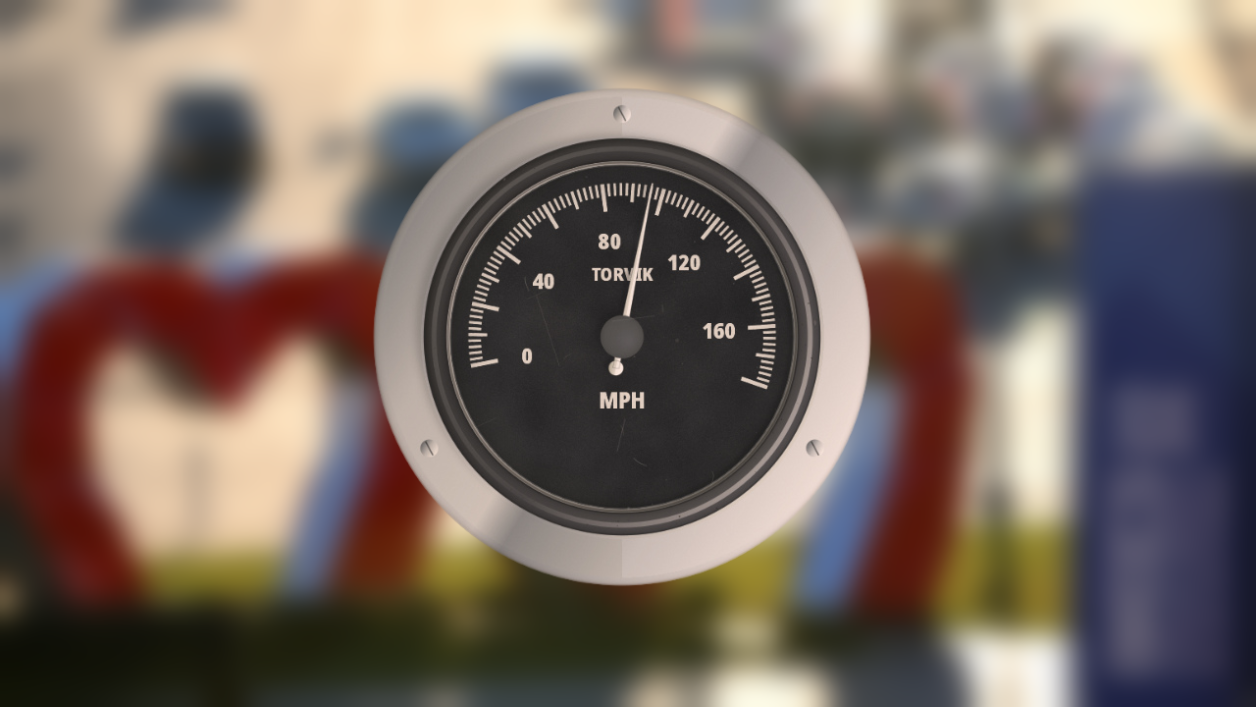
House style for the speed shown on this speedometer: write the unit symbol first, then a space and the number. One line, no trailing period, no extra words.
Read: mph 96
